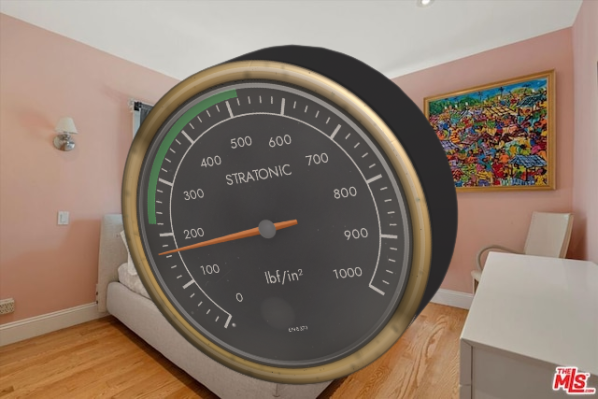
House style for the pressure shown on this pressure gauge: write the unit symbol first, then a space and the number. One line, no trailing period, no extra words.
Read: psi 170
